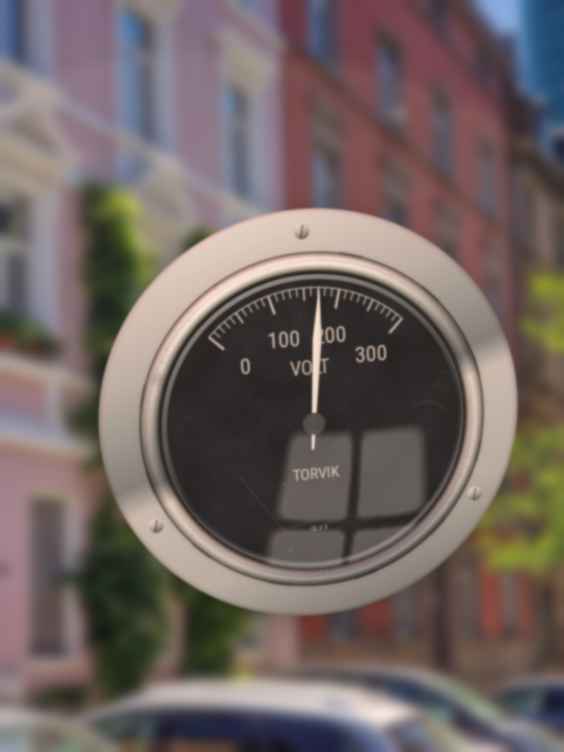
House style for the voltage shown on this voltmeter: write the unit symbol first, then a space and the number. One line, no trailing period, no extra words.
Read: V 170
